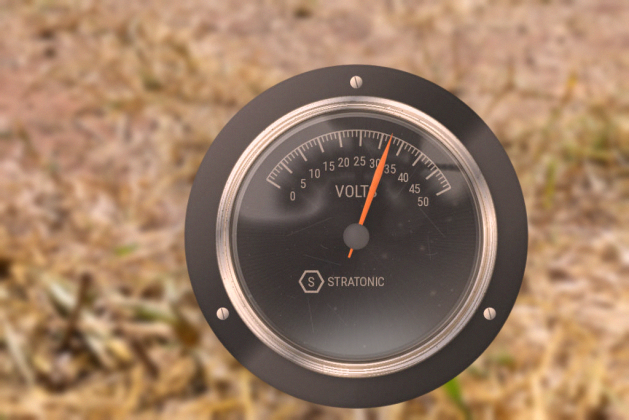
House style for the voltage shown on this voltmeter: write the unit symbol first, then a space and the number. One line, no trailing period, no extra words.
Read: V 32
